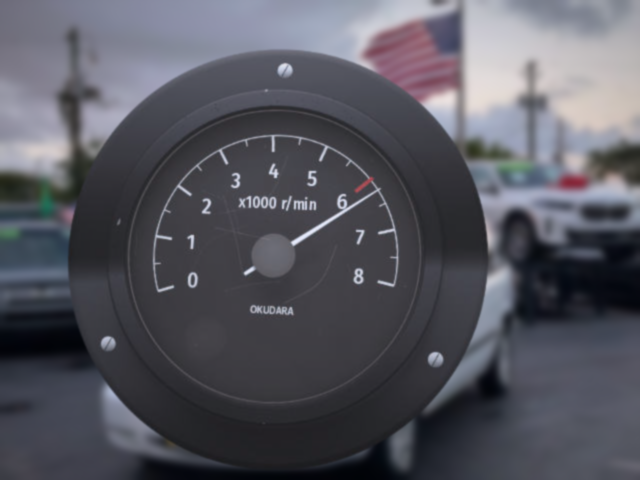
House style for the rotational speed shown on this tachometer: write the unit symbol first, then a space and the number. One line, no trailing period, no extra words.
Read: rpm 6250
